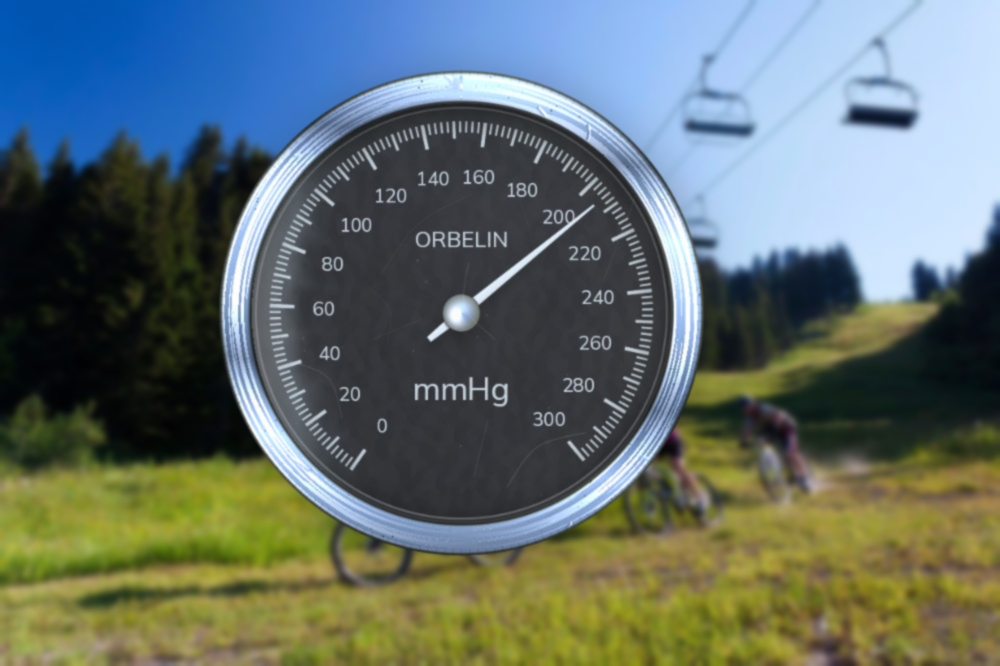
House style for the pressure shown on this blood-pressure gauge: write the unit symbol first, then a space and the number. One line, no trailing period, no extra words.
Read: mmHg 206
